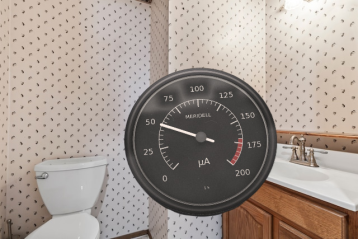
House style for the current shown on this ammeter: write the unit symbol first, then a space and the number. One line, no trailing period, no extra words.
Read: µA 50
